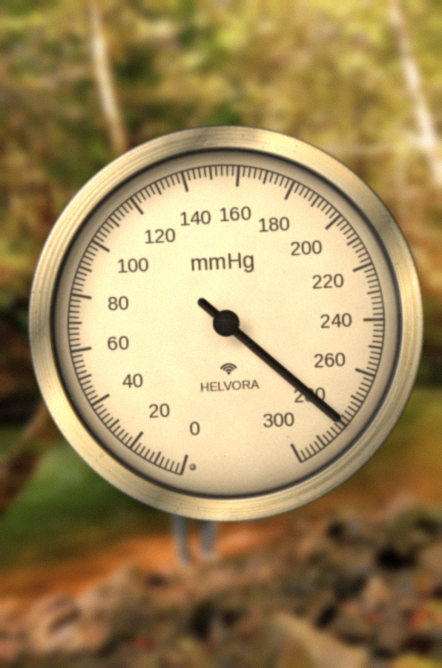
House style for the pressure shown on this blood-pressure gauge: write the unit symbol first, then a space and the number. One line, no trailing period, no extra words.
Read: mmHg 280
